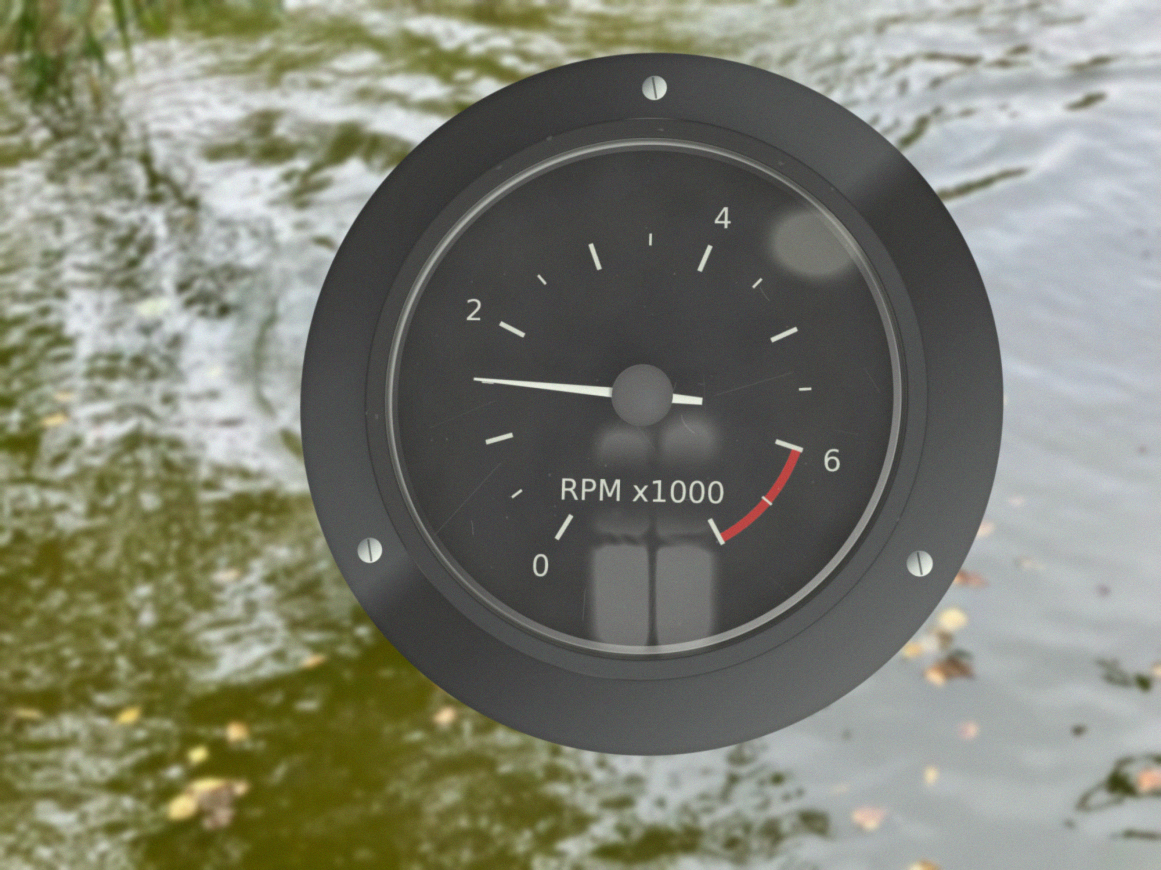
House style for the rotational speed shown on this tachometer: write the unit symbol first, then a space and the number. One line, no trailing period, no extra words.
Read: rpm 1500
